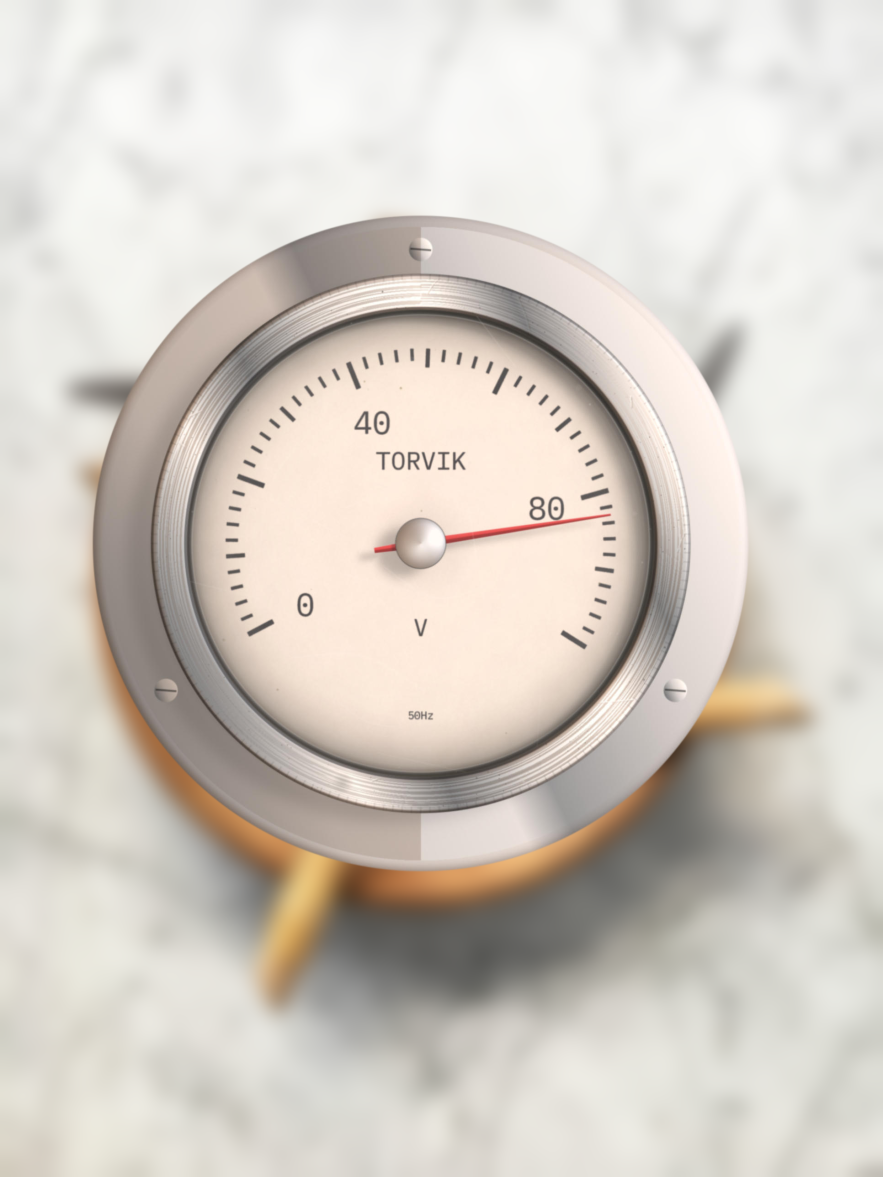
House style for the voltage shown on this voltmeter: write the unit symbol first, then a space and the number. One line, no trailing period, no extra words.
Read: V 83
